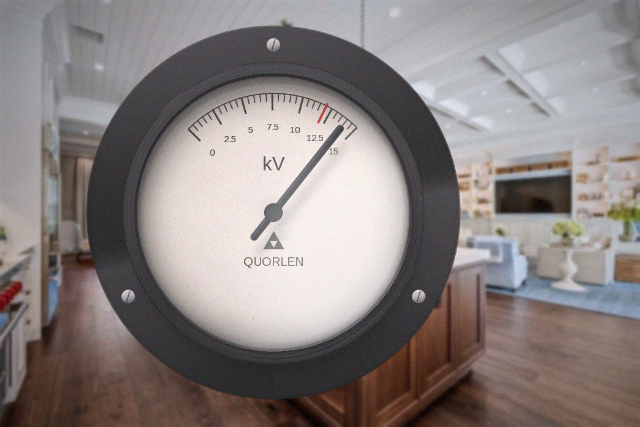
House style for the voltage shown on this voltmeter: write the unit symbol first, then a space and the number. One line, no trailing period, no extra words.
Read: kV 14
